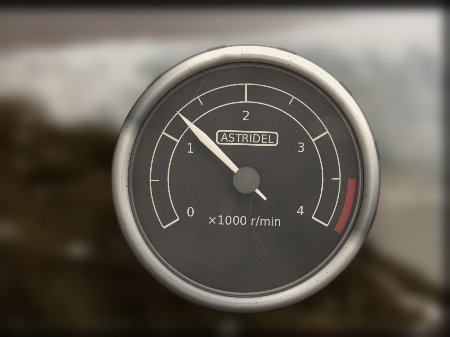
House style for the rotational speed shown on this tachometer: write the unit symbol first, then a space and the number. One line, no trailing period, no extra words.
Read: rpm 1250
